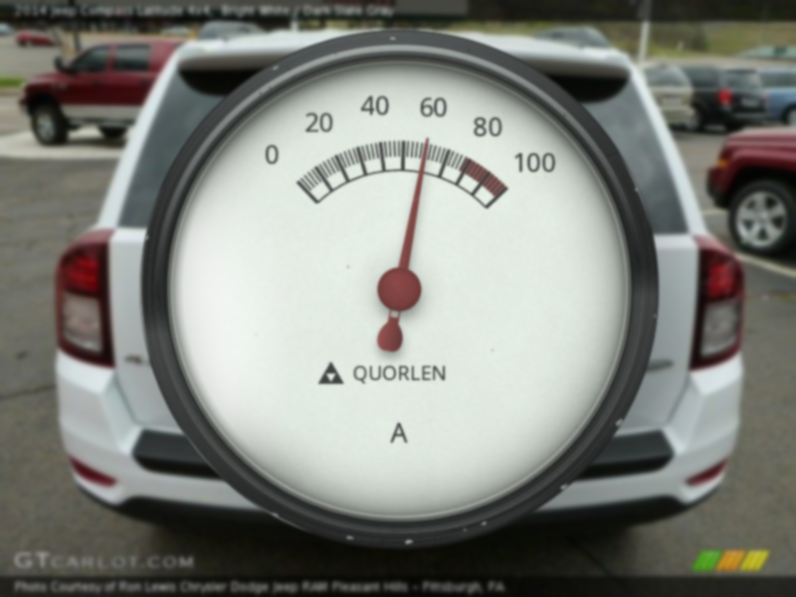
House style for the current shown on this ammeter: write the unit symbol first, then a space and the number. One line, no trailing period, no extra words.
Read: A 60
